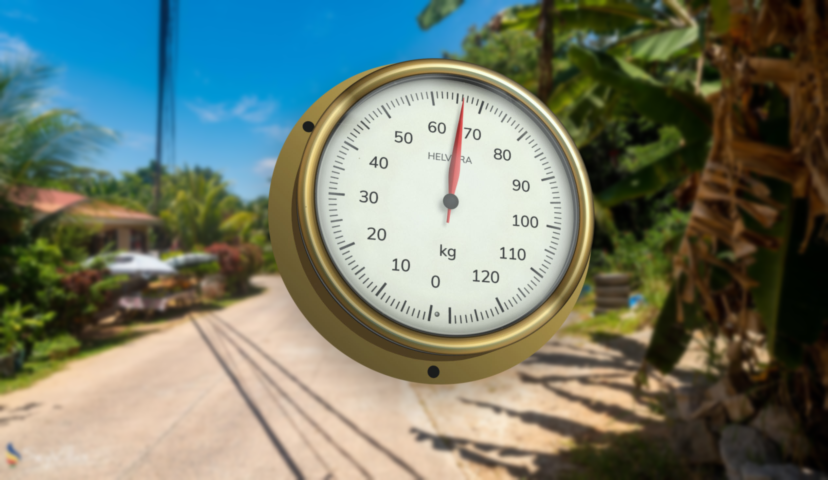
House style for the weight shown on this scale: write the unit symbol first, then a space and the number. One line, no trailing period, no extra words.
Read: kg 66
